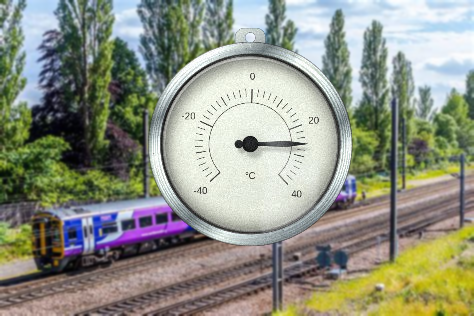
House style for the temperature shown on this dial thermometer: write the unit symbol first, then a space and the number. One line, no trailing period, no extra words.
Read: °C 26
